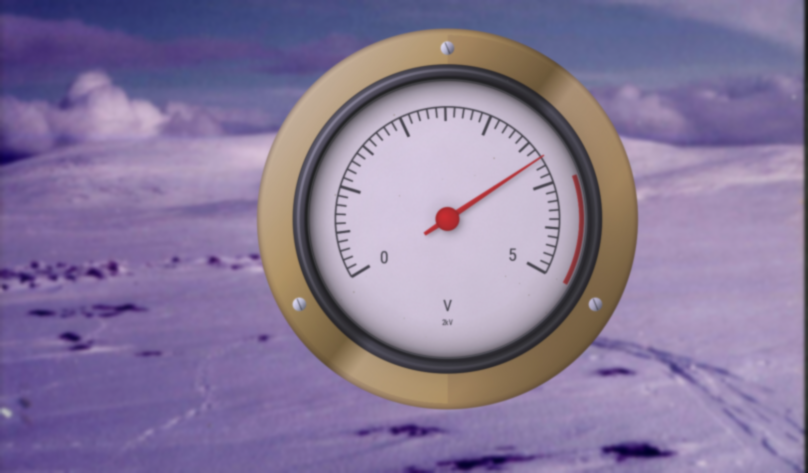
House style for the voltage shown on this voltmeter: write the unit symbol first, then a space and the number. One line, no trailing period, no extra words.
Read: V 3.7
